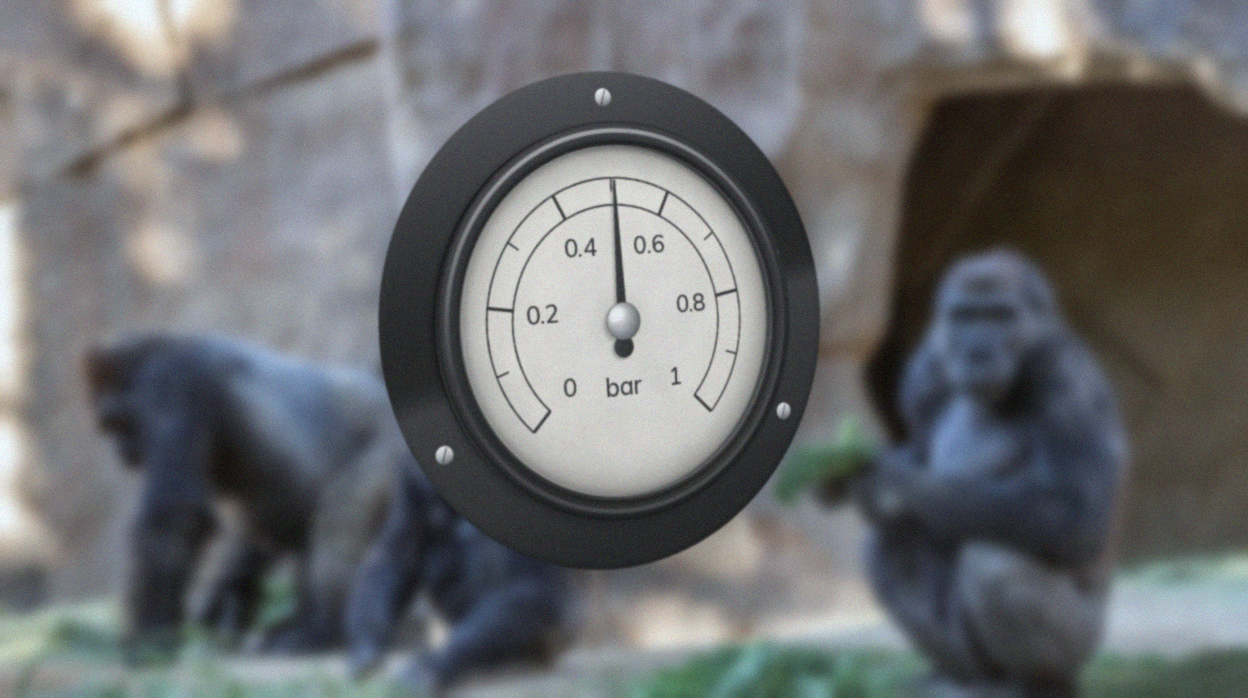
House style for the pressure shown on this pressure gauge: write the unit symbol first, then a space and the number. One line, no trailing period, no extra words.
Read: bar 0.5
